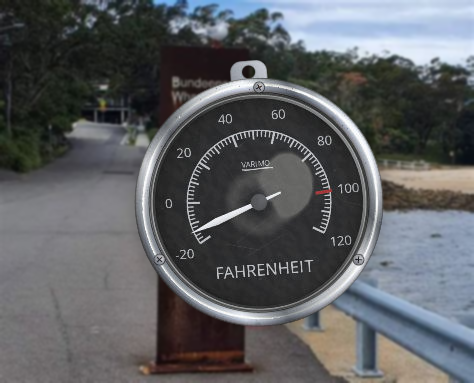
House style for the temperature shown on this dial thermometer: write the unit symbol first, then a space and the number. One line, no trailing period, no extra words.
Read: °F -14
